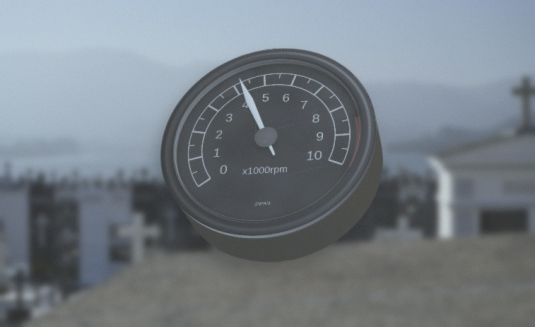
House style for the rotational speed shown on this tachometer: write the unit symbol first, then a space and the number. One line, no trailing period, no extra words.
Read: rpm 4250
